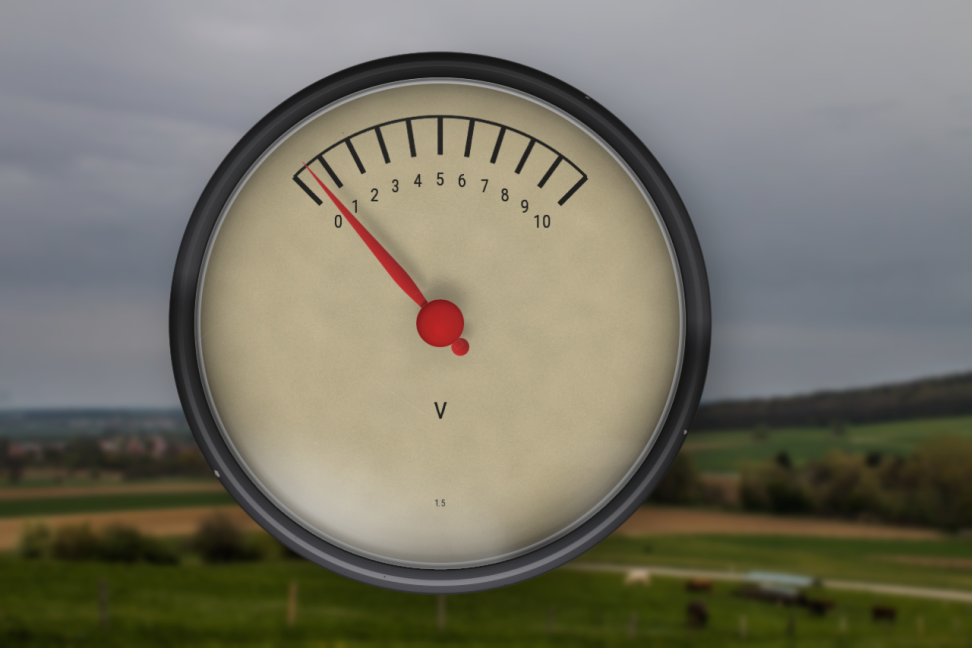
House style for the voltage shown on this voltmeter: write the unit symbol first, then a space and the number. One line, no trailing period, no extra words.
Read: V 0.5
